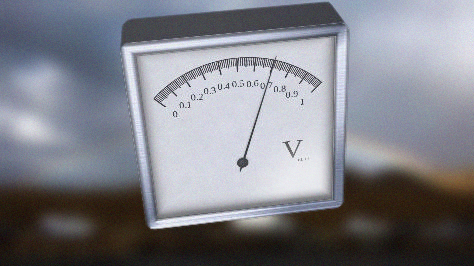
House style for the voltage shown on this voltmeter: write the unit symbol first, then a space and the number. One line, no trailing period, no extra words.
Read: V 0.7
